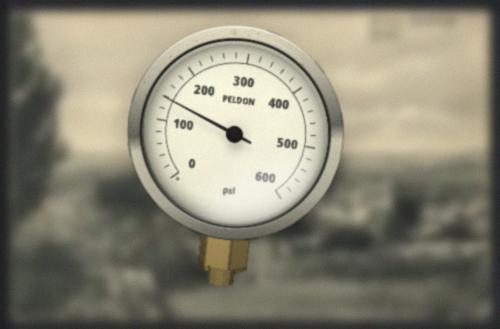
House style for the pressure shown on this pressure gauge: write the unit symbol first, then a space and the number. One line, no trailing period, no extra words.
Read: psi 140
